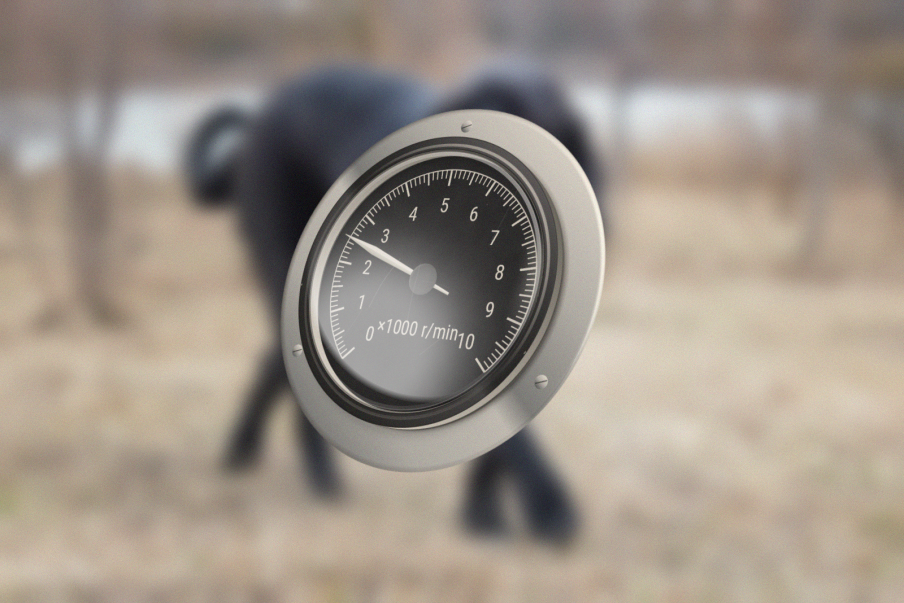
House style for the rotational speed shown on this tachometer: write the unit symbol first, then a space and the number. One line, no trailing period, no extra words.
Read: rpm 2500
